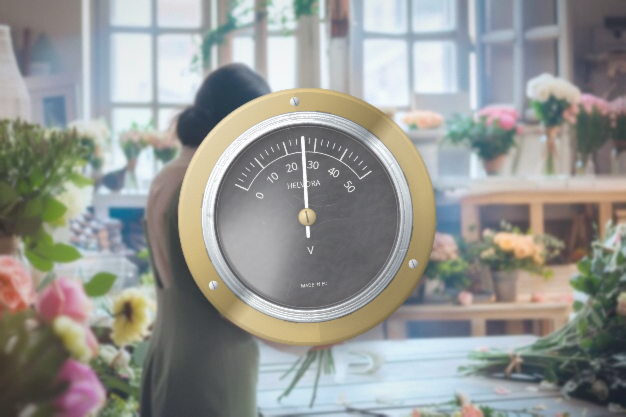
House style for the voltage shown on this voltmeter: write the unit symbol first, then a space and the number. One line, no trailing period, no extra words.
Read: V 26
